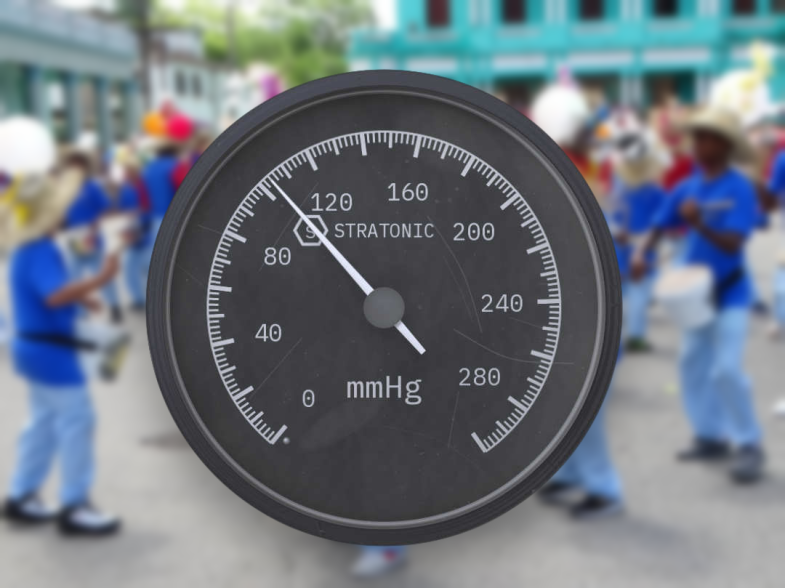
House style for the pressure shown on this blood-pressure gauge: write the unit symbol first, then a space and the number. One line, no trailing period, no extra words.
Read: mmHg 104
